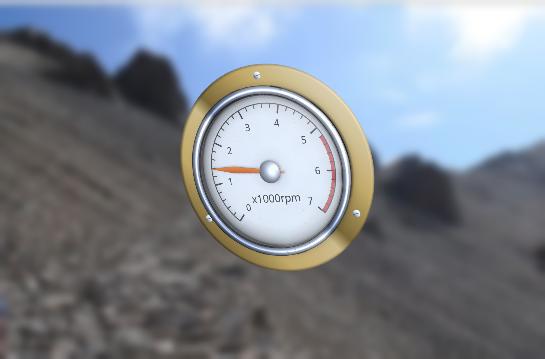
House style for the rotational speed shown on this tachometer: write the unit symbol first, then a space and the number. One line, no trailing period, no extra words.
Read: rpm 1400
